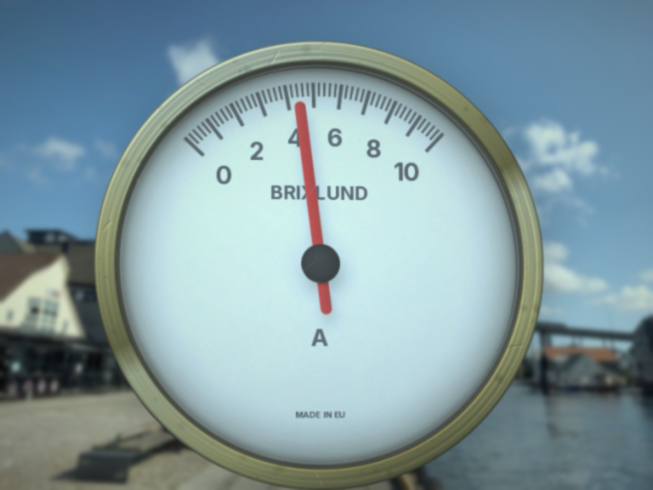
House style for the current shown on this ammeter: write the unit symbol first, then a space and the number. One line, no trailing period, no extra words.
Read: A 4.4
